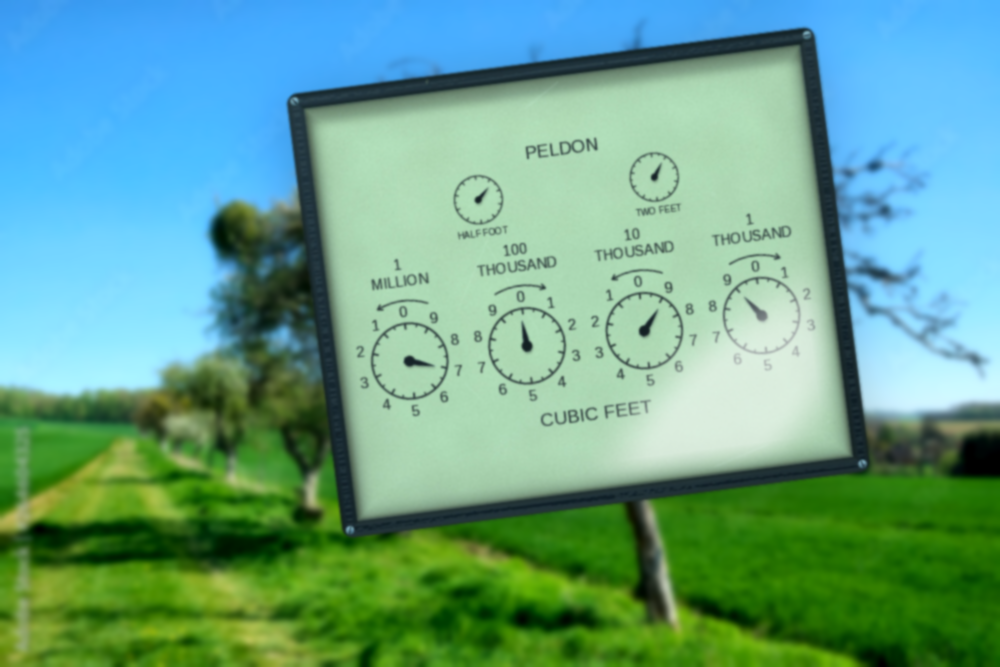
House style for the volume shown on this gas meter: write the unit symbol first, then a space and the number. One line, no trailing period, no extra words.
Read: ft³ 698900
